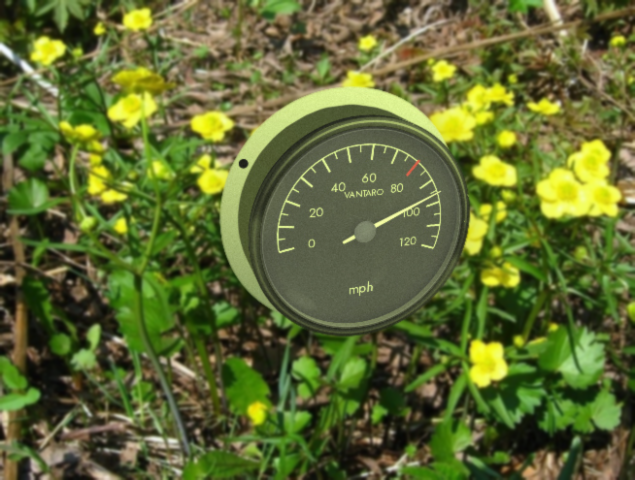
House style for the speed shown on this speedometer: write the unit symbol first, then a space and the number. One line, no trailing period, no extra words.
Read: mph 95
